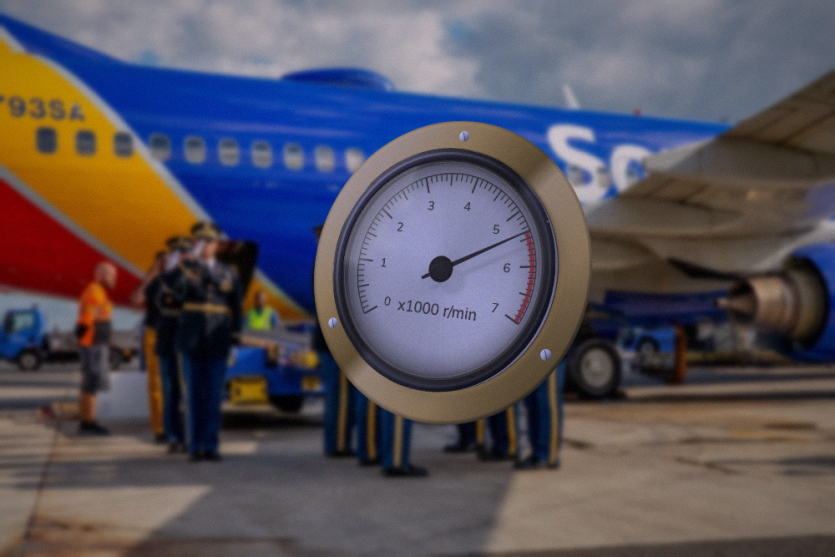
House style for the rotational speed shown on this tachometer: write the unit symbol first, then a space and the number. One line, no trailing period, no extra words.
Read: rpm 5400
